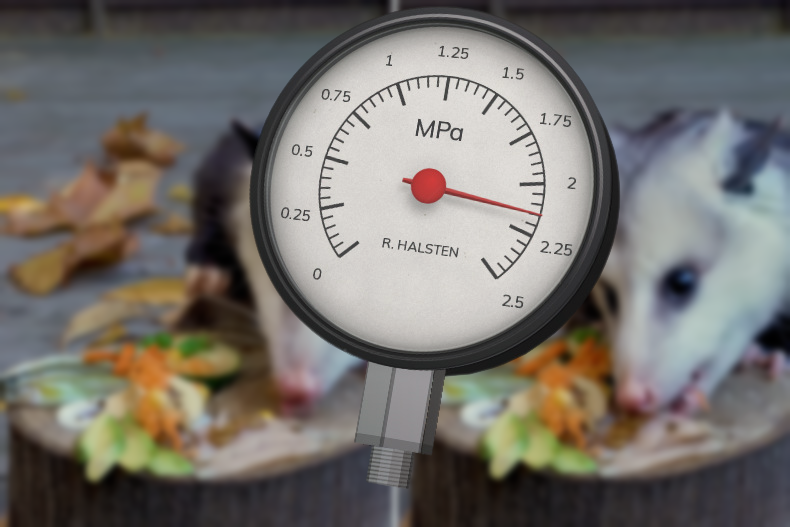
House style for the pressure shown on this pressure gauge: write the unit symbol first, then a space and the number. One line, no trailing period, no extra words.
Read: MPa 2.15
